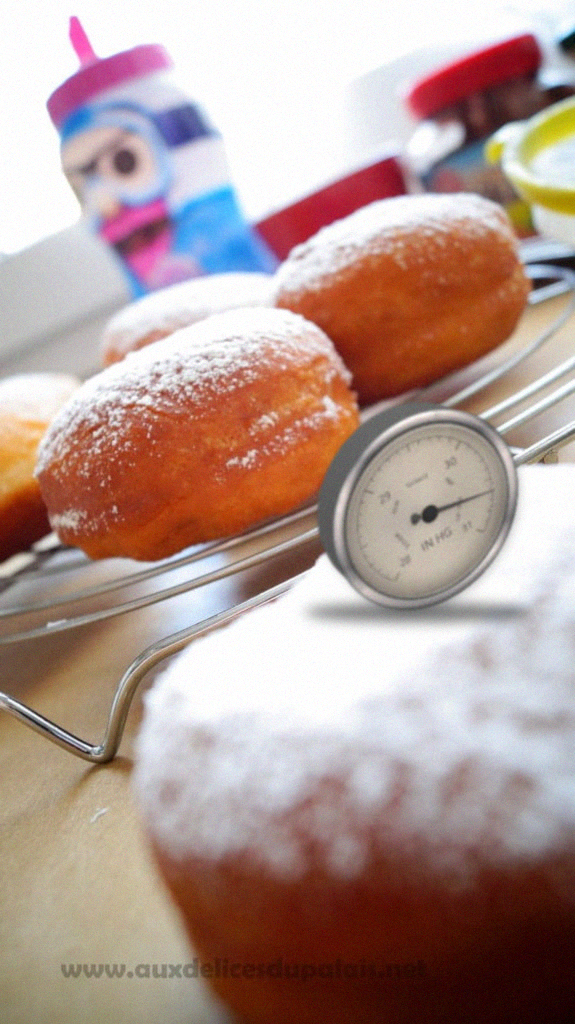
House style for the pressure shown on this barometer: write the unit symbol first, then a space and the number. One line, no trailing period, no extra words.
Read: inHg 30.6
